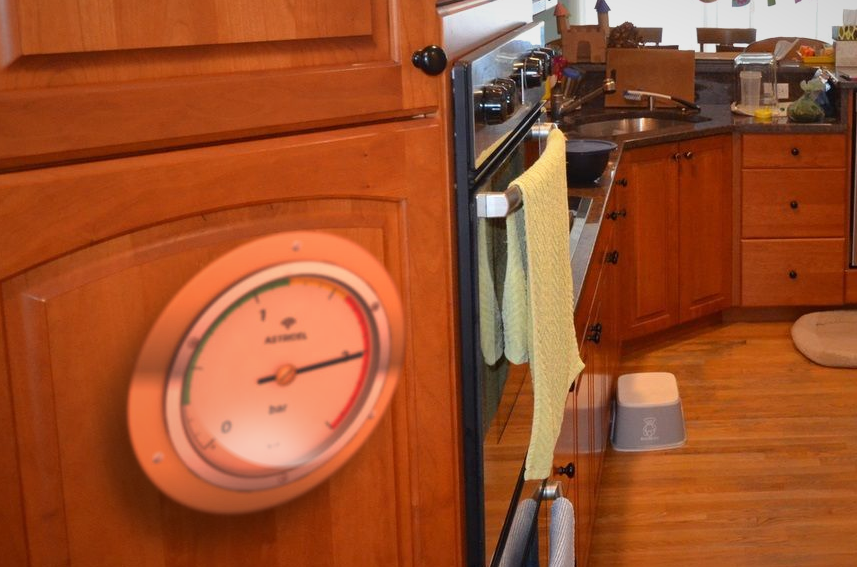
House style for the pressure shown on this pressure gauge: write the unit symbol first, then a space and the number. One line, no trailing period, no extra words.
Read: bar 2
